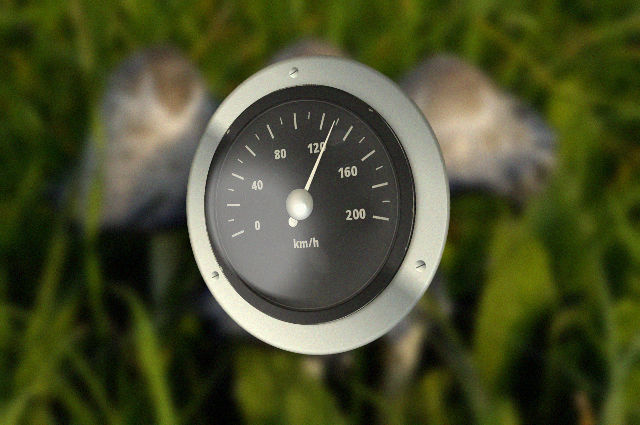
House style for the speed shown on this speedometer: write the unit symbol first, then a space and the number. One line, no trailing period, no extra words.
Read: km/h 130
